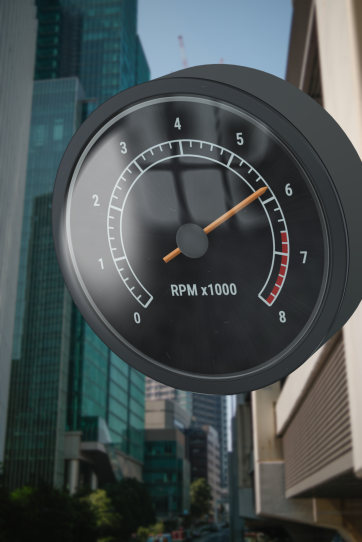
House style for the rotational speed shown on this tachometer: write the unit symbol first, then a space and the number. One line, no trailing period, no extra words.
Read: rpm 5800
